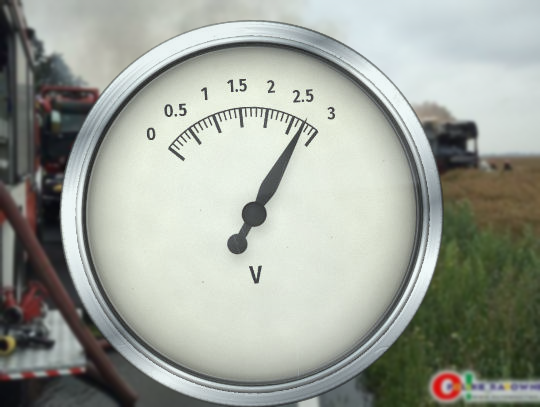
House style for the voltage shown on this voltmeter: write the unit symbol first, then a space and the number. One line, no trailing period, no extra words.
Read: V 2.7
